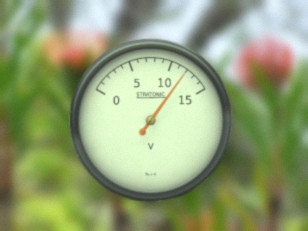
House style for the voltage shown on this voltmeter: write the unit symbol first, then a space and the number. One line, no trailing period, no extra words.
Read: V 12
